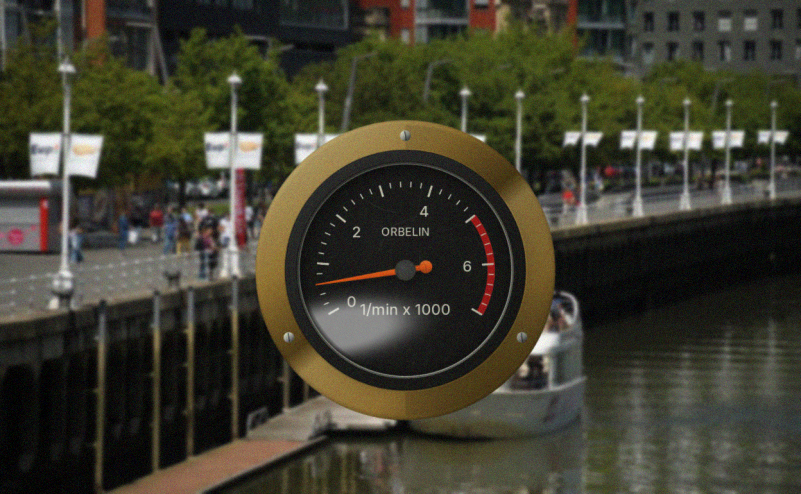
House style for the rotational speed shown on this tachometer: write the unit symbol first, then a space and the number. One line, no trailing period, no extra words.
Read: rpm 600
